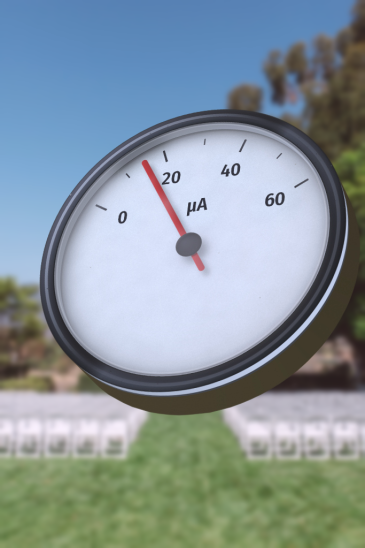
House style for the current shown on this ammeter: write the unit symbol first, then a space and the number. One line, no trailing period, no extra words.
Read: µA 15
